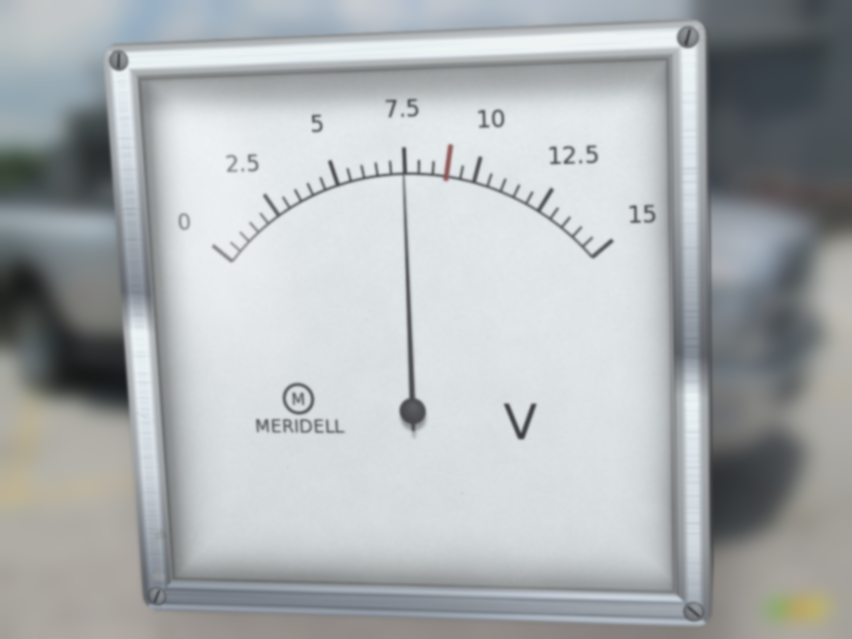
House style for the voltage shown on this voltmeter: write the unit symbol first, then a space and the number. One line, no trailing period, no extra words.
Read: V 7.5
